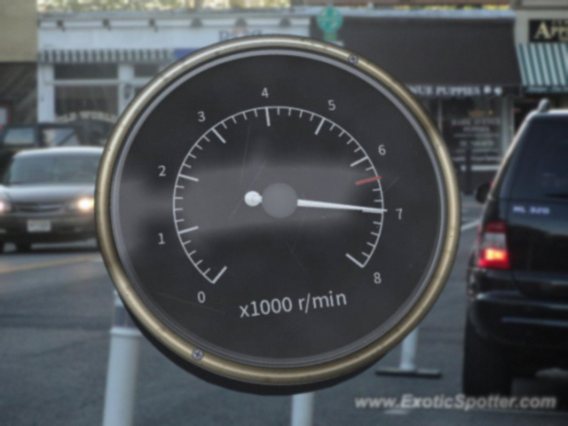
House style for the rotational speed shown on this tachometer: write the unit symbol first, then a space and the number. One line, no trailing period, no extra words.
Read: rpm 7000
